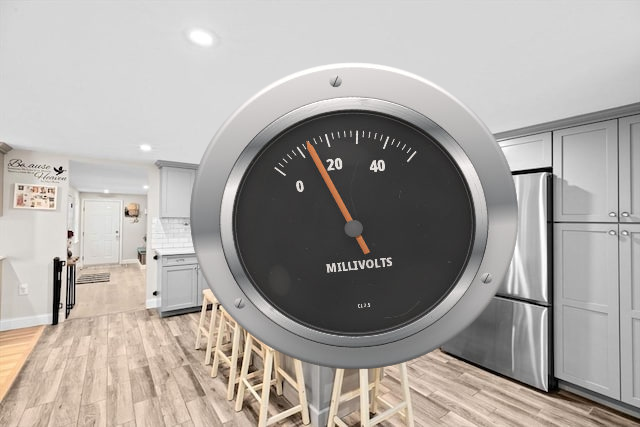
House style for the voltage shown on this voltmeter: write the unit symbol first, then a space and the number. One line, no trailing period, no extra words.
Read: mV 14
